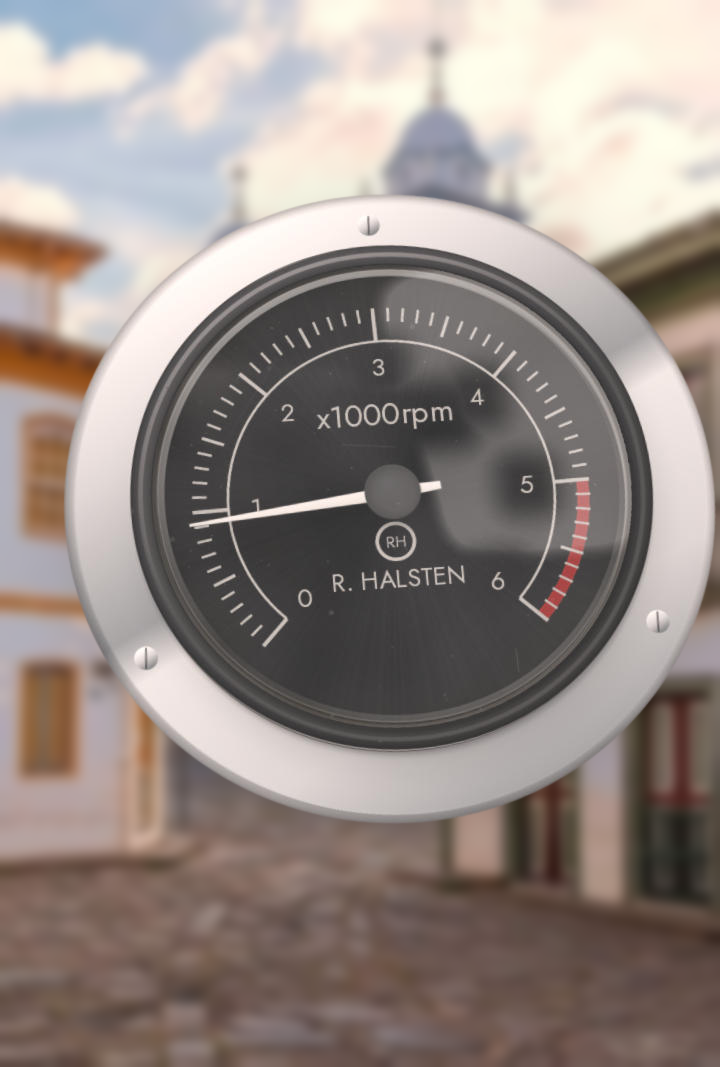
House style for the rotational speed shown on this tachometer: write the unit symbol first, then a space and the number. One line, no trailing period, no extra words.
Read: rpm 900
